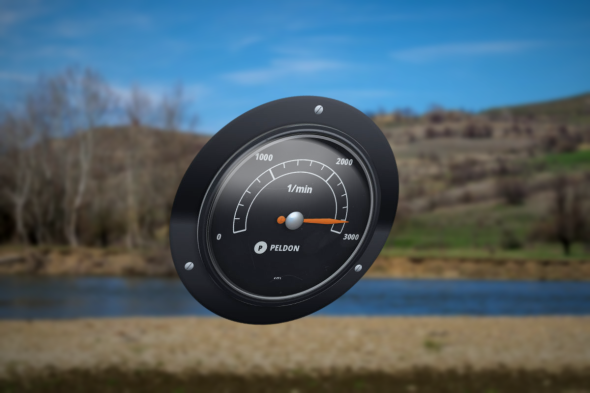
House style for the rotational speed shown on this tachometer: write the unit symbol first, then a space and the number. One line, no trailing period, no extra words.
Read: rpm 2800
